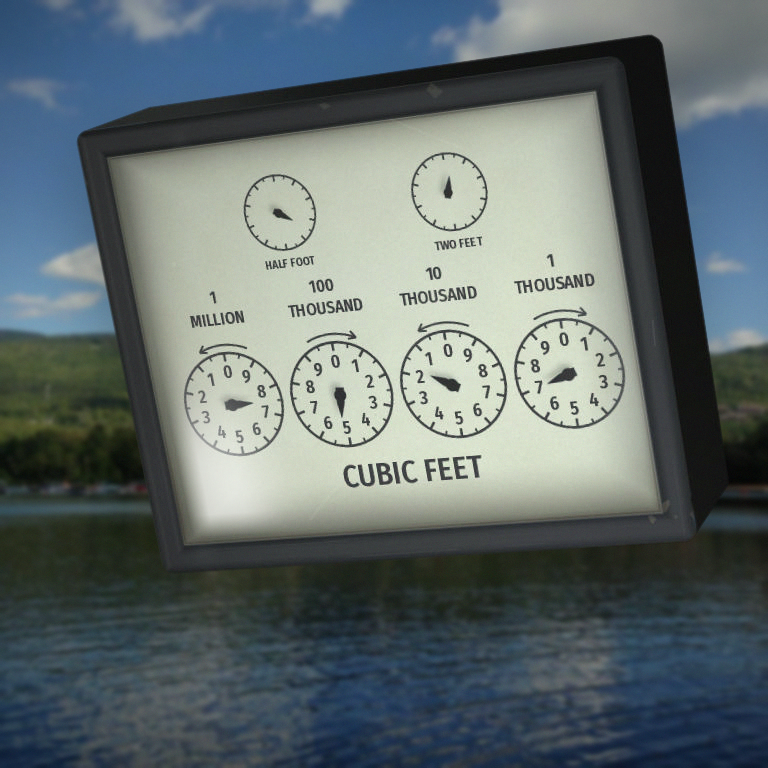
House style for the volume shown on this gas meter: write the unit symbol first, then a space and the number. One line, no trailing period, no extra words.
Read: ft³ 751700
